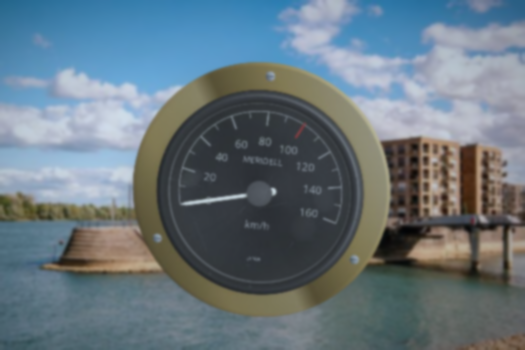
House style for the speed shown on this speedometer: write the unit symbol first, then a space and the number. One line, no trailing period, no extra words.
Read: km/h 0
